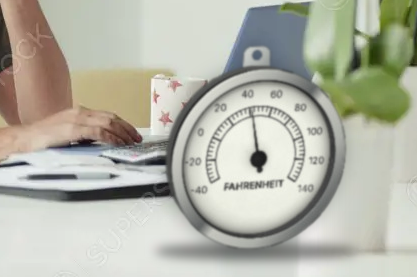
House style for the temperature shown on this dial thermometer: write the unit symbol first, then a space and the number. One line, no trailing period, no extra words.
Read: °F 40
